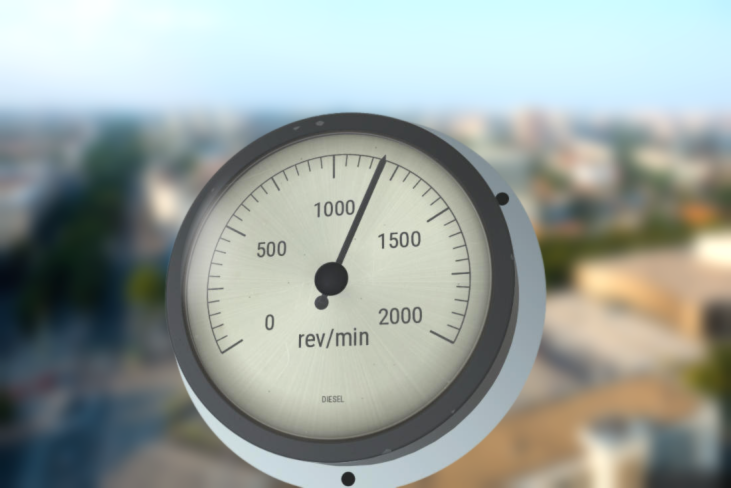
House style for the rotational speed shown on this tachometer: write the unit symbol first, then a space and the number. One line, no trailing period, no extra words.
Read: rpm 1200
